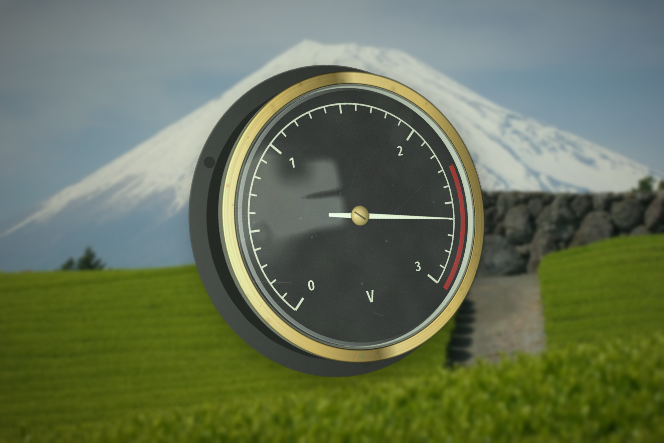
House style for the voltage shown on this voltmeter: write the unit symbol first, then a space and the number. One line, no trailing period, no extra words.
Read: V 2.6
